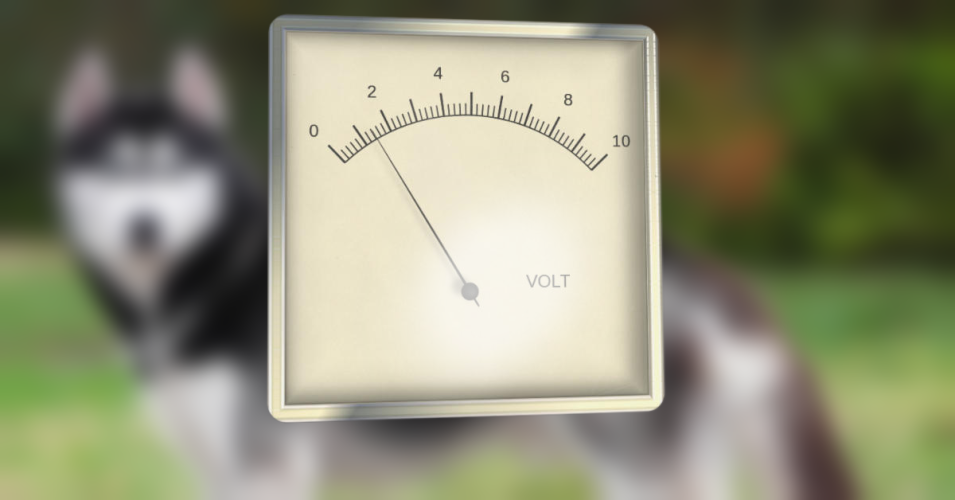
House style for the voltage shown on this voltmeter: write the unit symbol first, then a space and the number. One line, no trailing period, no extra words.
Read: V 1.4
